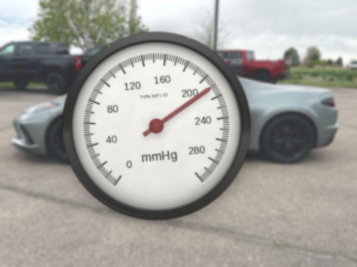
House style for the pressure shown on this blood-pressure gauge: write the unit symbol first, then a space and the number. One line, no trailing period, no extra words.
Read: mmHg 210
